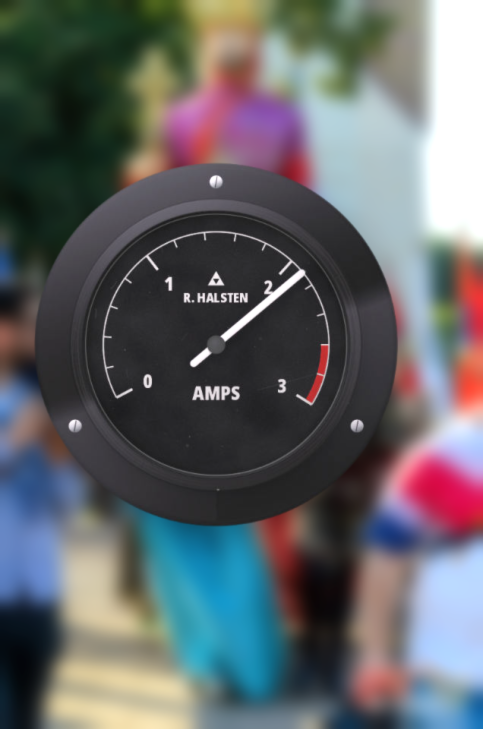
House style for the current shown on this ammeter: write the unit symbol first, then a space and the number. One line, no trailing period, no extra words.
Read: A 2.1
